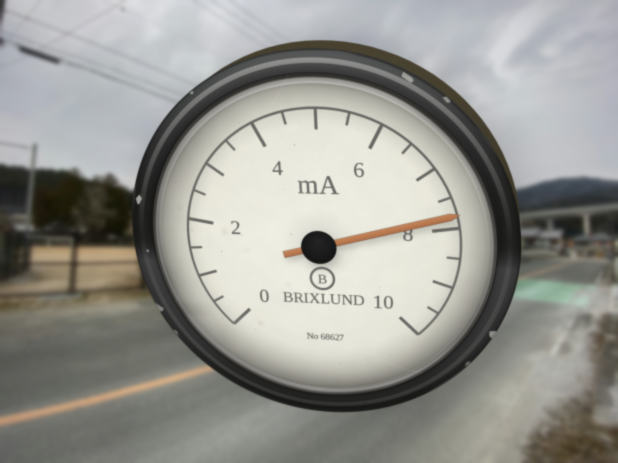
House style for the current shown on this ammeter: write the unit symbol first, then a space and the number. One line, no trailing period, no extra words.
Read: mA 7.75
